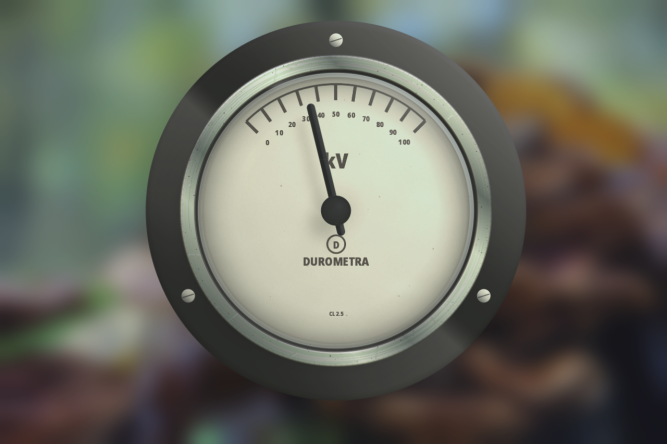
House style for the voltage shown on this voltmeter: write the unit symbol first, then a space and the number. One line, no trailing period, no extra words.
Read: kV 35
